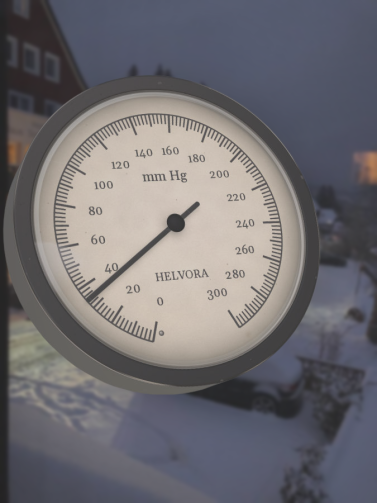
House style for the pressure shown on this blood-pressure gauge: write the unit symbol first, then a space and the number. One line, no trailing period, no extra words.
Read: mmHg 34
